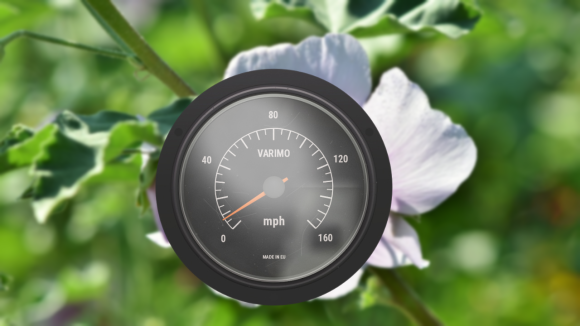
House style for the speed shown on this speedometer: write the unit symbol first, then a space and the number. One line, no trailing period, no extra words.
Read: mph 7.5
